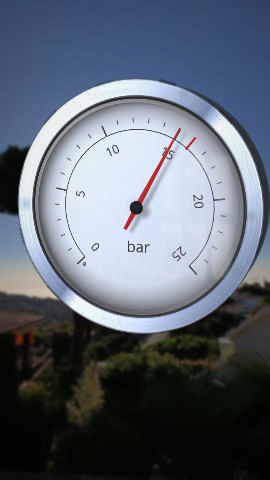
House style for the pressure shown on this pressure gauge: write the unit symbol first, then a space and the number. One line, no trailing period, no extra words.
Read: bar 15
